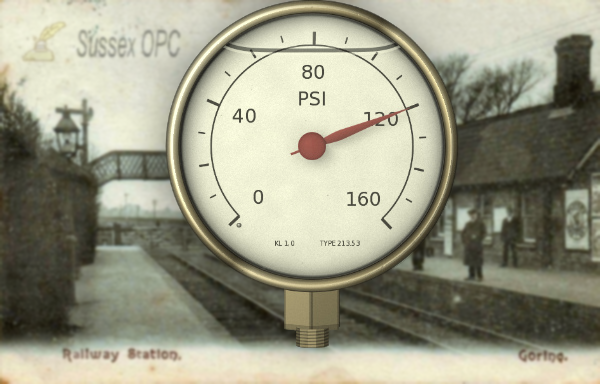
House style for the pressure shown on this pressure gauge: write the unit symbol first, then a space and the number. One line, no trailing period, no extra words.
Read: psi 120
